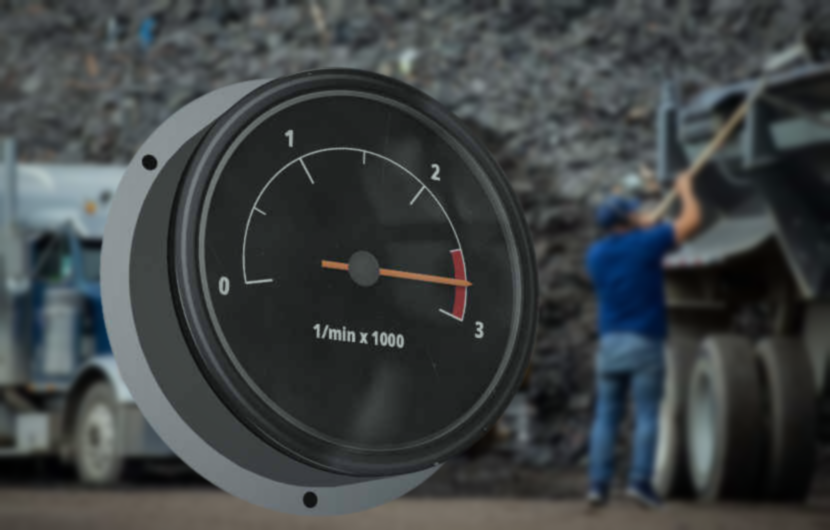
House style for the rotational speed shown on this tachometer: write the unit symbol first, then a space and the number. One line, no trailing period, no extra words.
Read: rpm 2750
